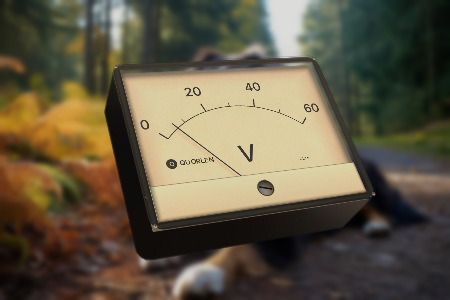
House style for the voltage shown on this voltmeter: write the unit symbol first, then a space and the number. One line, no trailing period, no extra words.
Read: V 5
